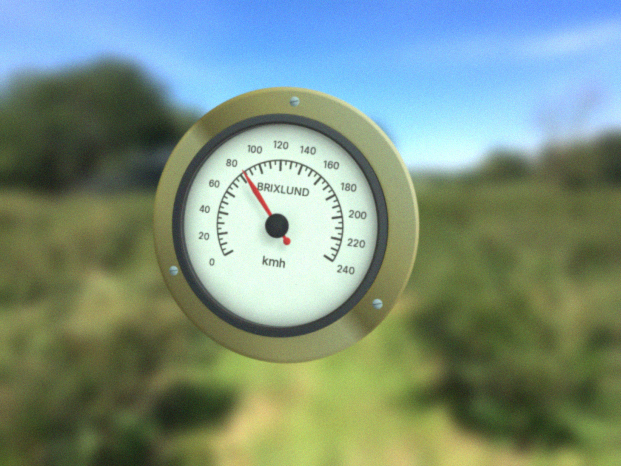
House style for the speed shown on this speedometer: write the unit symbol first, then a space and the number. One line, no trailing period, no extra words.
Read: km/h 85
